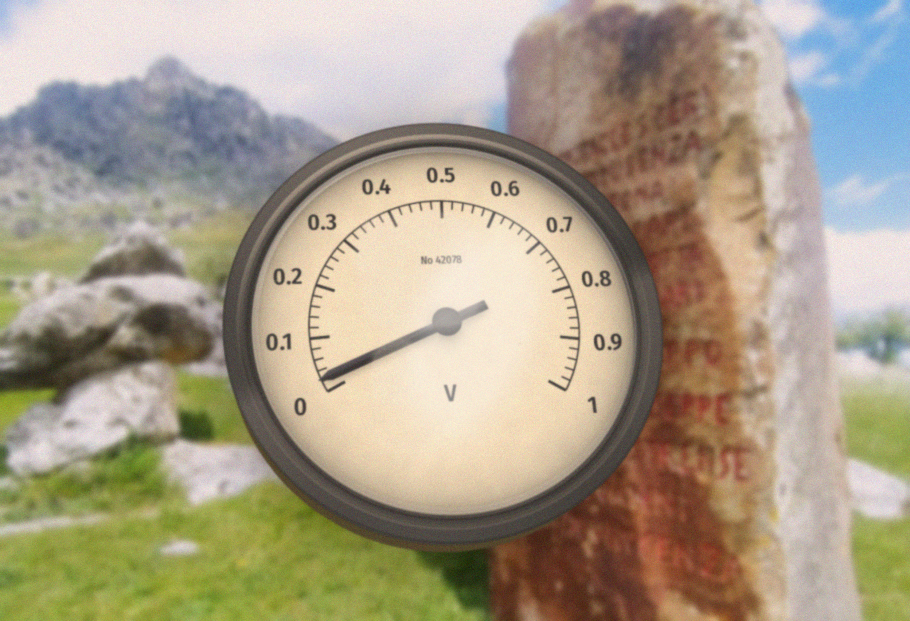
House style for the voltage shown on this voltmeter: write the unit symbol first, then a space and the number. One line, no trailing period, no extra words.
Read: V 0.02
